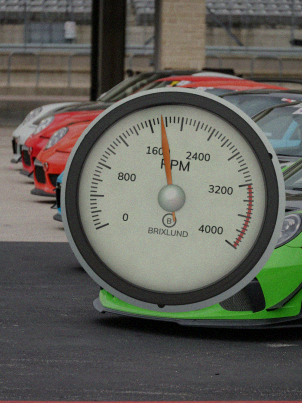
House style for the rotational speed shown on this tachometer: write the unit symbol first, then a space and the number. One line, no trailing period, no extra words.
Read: rpm 1750
